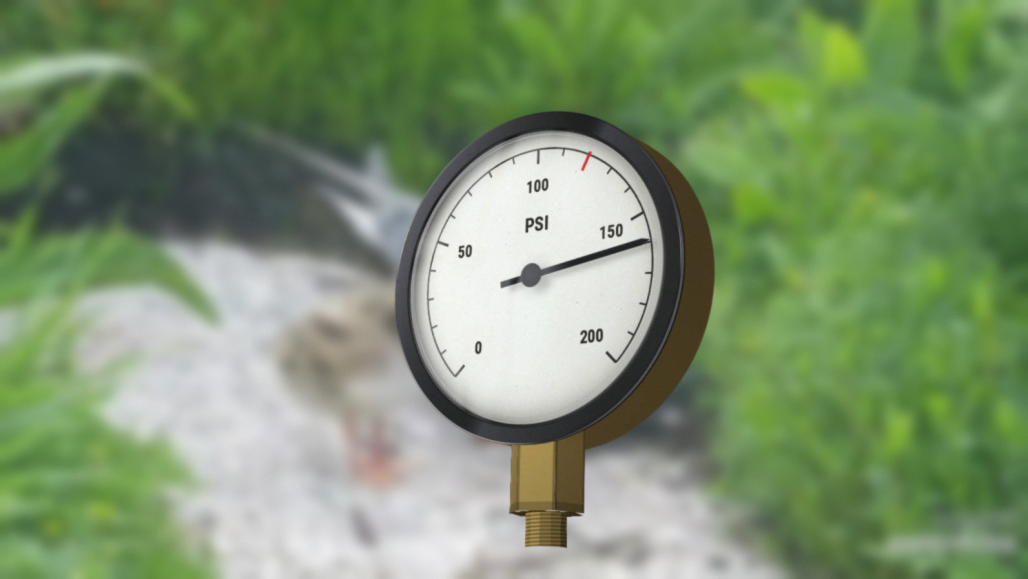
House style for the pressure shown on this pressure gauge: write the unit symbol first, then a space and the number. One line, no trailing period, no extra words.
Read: psi 160
